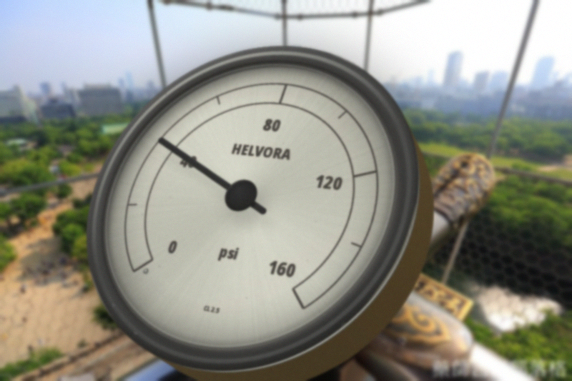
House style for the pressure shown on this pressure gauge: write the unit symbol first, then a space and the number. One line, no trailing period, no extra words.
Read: psi 40
